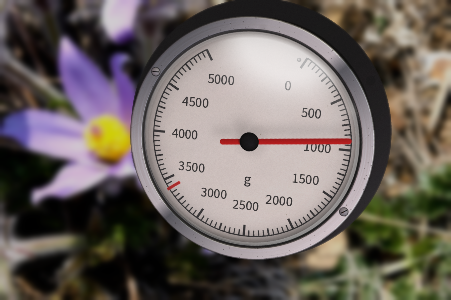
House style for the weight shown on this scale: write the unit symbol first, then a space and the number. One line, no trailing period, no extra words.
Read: g 900
